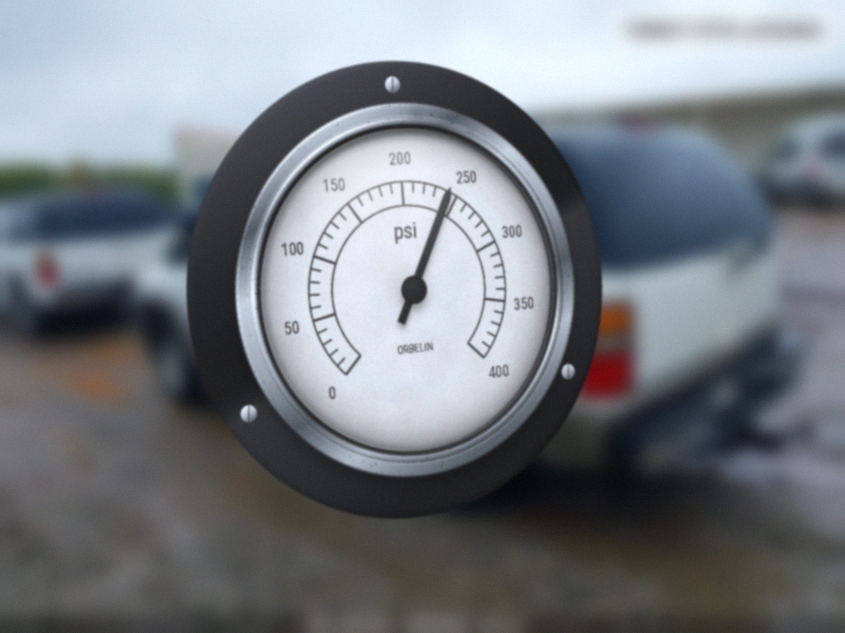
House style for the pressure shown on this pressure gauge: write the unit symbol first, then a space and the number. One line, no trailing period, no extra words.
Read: psi 240
